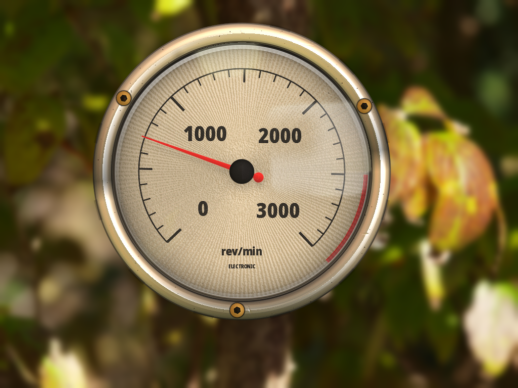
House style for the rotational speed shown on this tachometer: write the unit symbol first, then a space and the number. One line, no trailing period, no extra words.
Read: rpm 700
